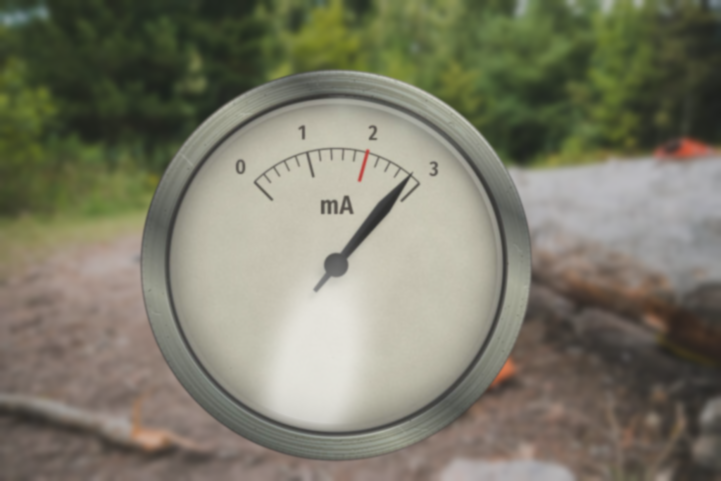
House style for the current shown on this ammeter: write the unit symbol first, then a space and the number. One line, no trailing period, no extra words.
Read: mA 2.8
